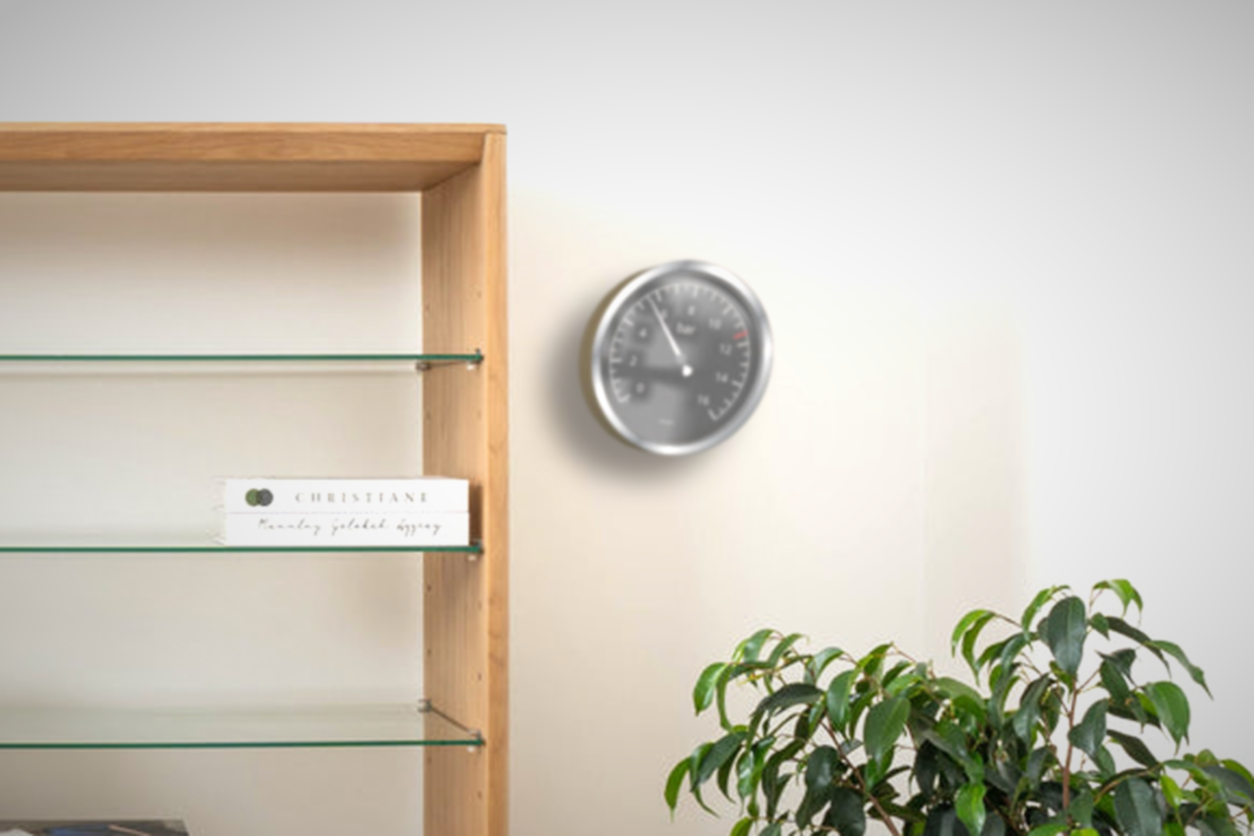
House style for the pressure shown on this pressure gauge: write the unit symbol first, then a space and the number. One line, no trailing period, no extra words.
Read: bar 5.5
